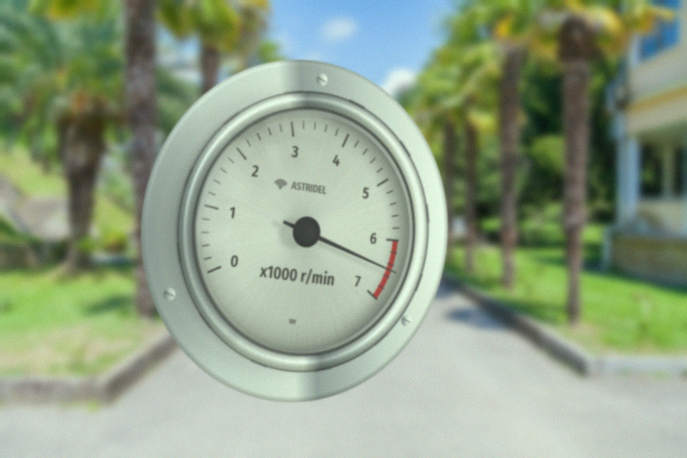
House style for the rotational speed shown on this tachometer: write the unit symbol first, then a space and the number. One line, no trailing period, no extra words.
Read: rpm 6500
